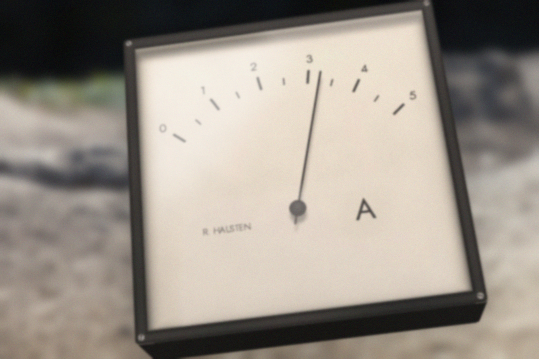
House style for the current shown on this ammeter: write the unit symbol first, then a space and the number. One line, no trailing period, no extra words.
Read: A 3.25
